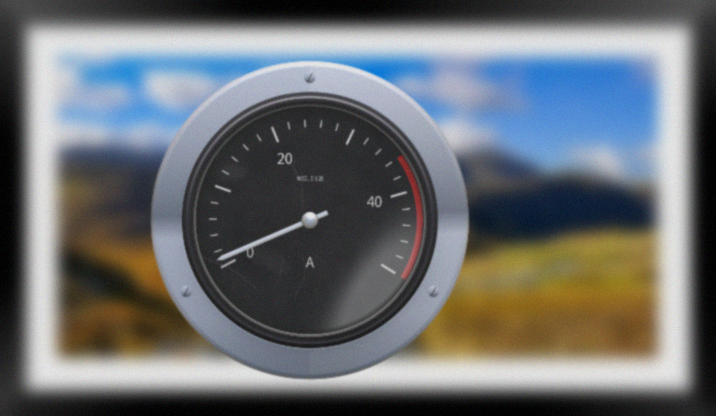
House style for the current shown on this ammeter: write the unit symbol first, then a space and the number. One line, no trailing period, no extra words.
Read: A 1
